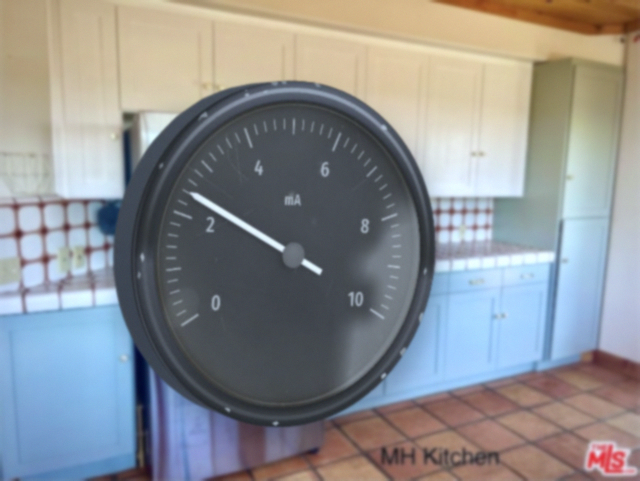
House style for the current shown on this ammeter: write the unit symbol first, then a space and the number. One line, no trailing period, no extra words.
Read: mA 2.4
